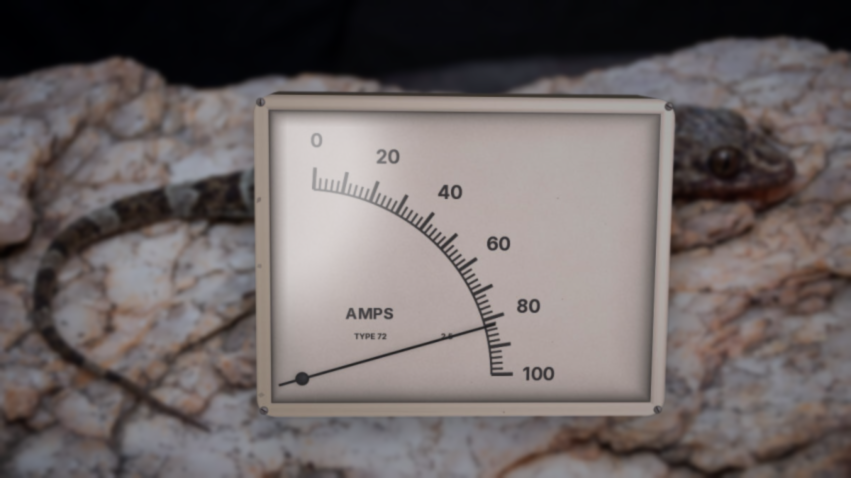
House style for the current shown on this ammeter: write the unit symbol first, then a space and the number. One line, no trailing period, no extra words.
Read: A 82
